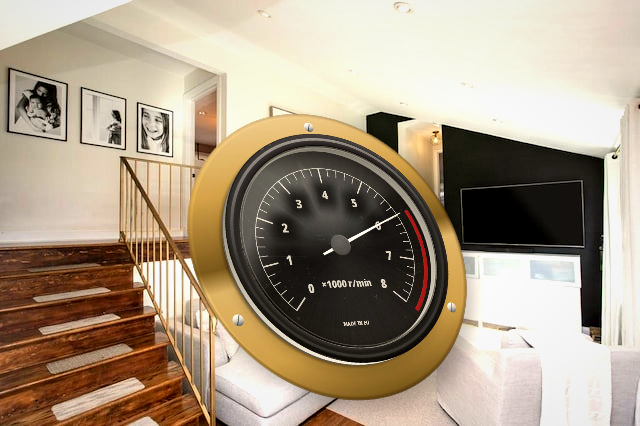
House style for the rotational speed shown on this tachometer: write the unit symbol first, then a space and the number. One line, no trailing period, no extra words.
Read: rpm 6000
